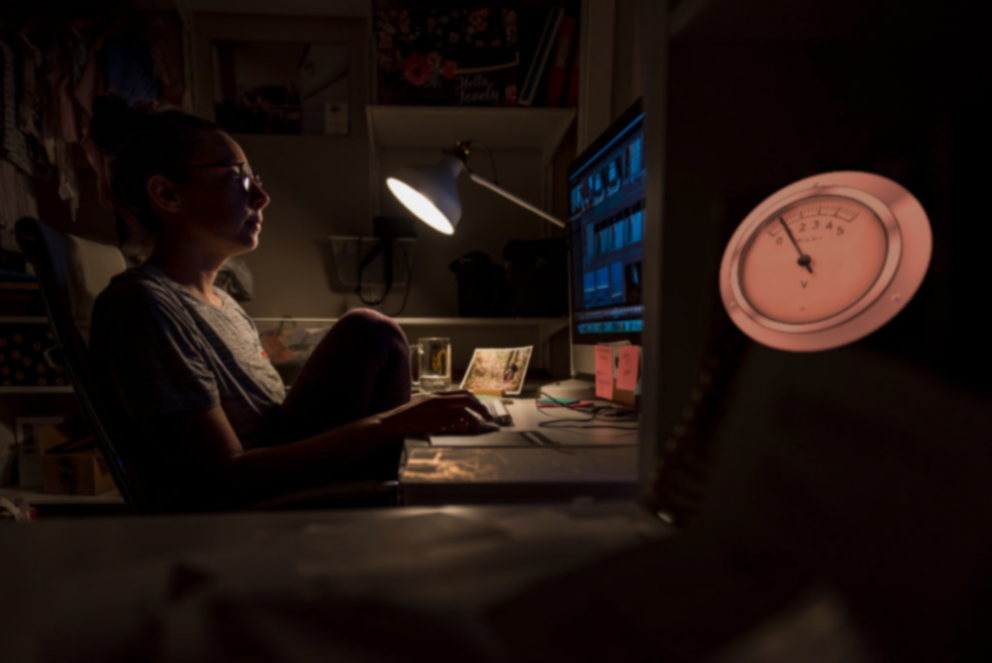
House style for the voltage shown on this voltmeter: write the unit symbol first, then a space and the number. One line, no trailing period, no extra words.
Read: V 1
